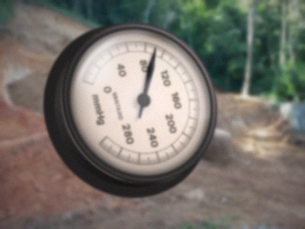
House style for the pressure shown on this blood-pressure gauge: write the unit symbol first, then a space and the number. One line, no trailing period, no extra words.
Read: mmHg 90
